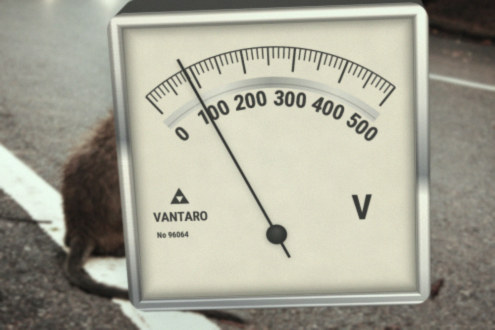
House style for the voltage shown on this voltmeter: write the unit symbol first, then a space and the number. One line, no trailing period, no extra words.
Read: V 90
